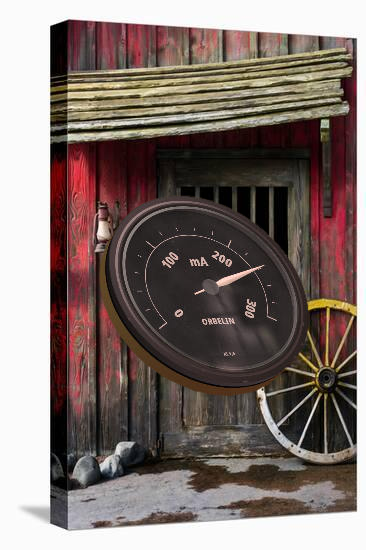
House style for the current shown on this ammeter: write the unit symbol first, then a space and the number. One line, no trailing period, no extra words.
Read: mA 240
